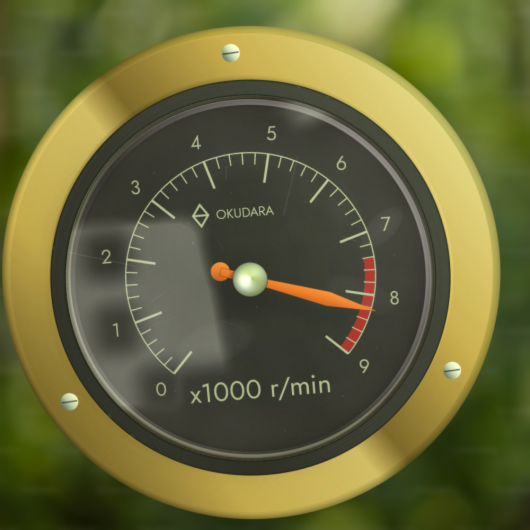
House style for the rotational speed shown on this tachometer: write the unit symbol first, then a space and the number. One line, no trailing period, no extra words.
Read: rpm 8200
